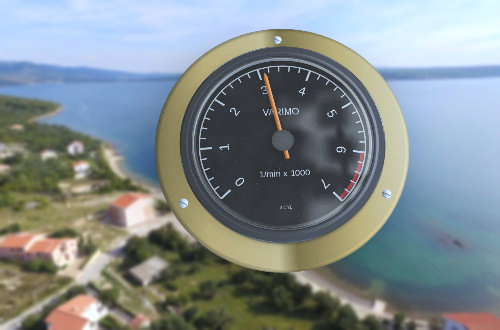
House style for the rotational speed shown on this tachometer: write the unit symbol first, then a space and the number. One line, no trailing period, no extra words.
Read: rpm 3100
